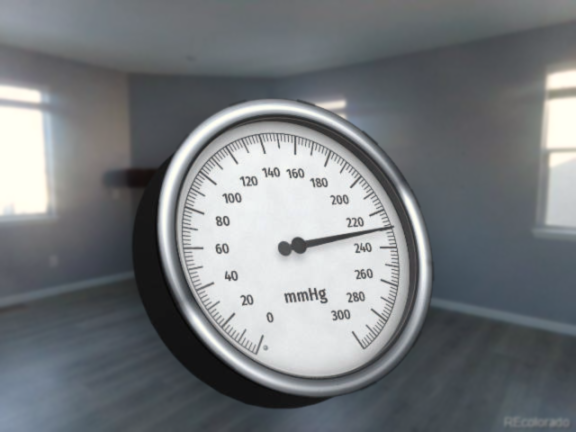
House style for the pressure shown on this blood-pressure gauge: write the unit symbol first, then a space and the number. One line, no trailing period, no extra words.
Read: mmHg 230
